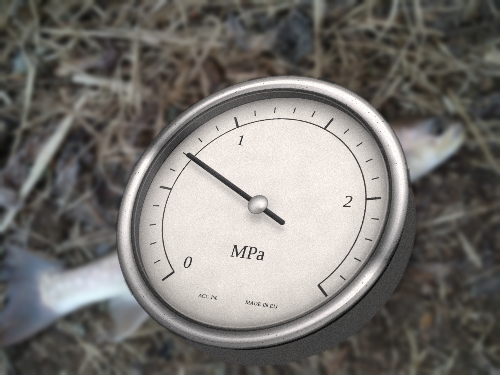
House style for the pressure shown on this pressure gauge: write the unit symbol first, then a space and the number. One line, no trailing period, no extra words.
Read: MPa 0.7
